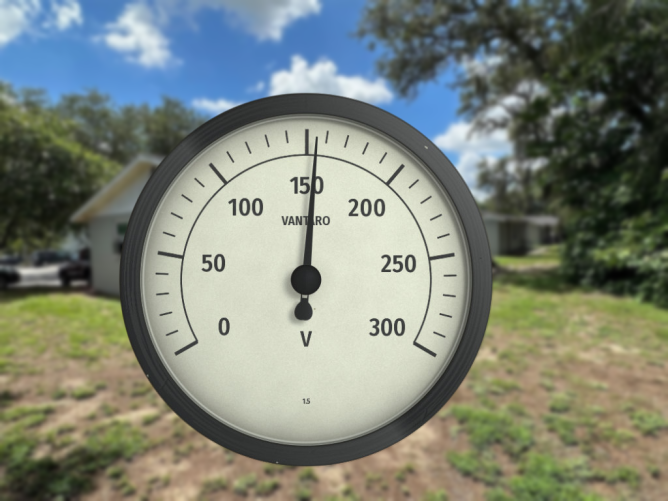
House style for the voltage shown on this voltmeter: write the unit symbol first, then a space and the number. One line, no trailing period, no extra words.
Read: V 155
